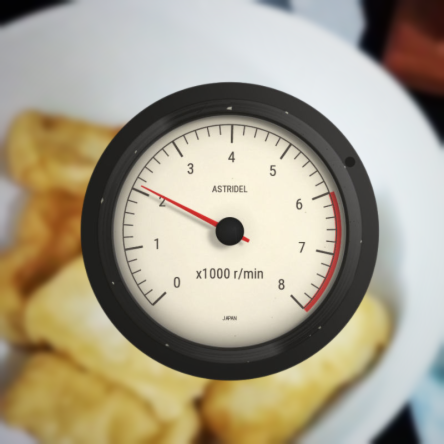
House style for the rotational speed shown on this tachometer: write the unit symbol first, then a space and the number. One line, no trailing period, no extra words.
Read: rpm 2100
